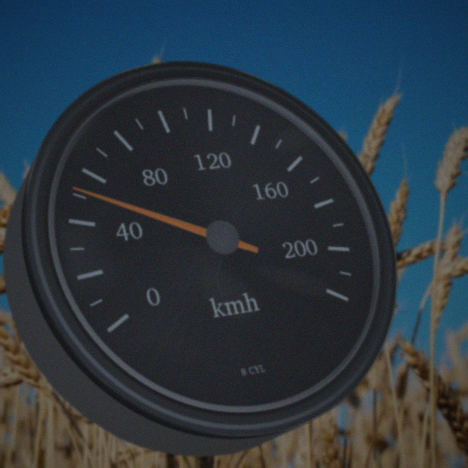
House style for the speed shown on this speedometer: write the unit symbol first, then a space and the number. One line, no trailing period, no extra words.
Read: km/h 50
